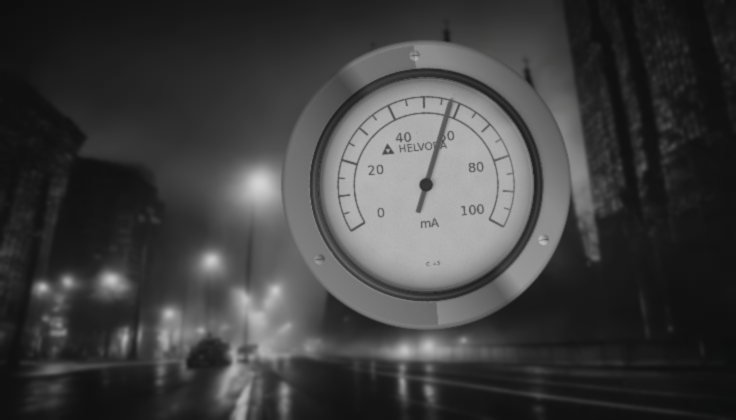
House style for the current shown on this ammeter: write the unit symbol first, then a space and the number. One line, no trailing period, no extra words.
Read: mA 57.5
